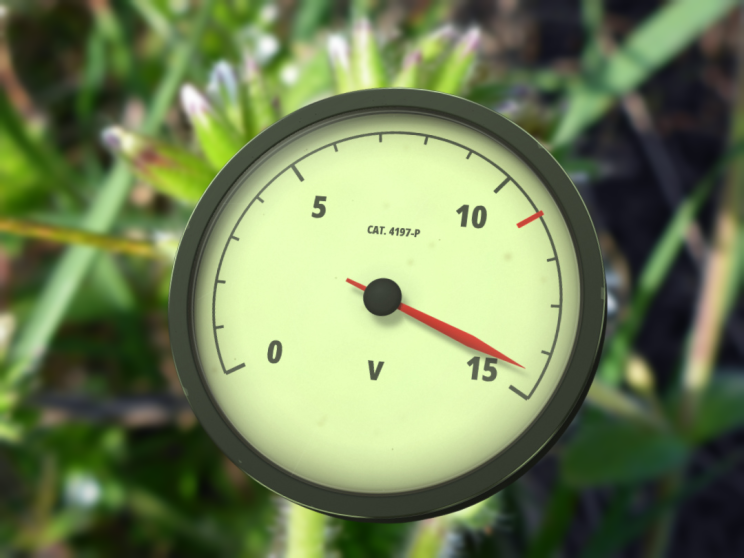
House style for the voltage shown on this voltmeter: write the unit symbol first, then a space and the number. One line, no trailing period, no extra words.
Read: V 14.5
